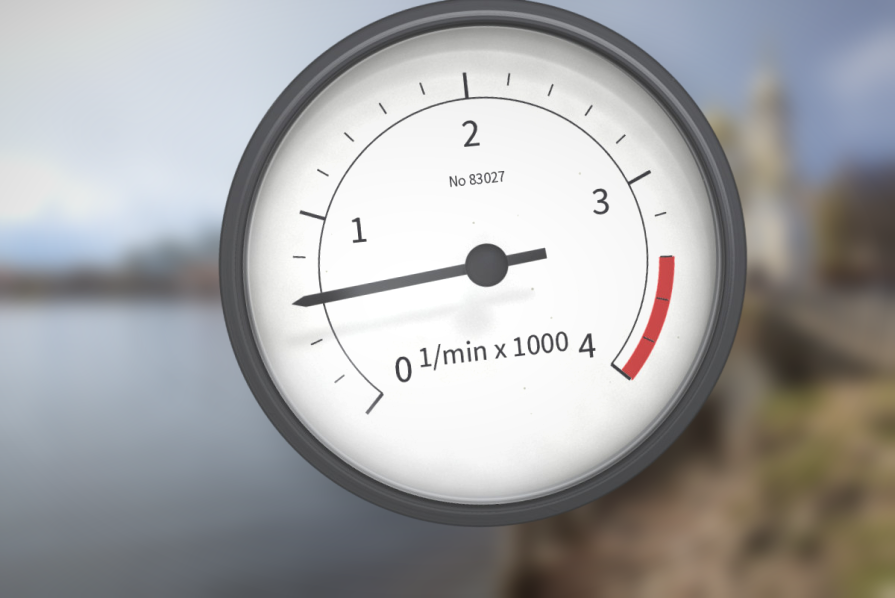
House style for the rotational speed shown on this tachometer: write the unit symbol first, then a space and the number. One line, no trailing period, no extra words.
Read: rpm 600
